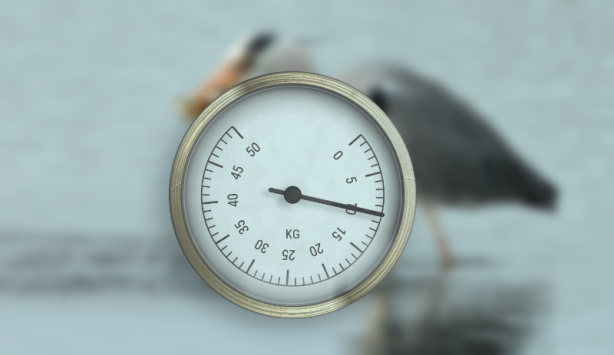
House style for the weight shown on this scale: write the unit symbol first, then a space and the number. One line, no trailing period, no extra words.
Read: kg 10
